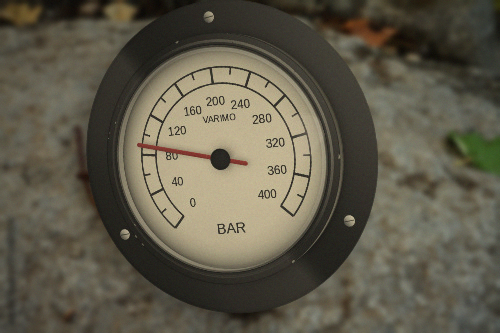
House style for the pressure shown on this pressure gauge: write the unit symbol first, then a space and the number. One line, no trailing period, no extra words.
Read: bar 90
